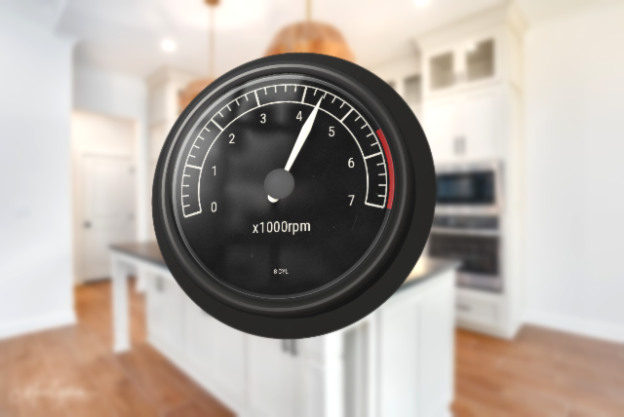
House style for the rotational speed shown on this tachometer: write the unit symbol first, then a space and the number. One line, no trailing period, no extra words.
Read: rpm 4400
